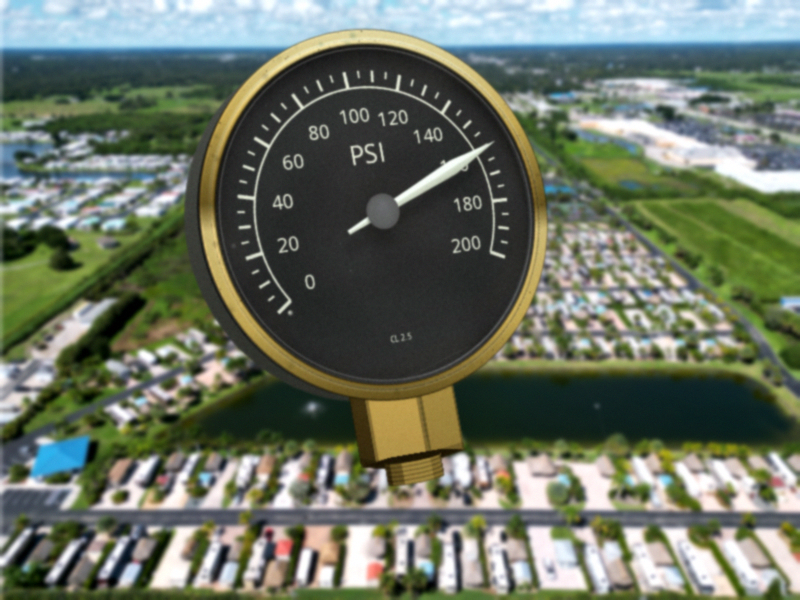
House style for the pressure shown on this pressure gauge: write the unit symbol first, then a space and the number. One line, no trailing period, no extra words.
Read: psi 160
